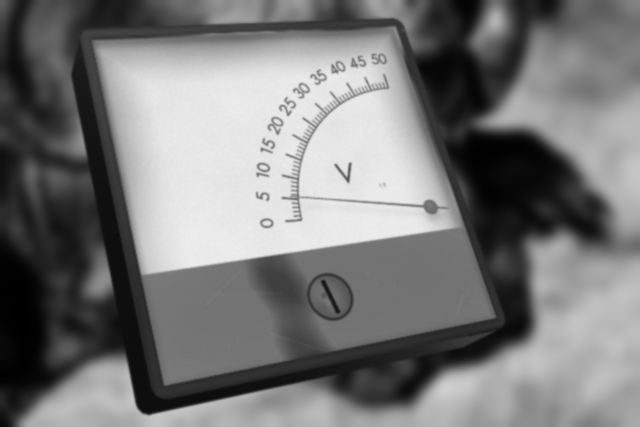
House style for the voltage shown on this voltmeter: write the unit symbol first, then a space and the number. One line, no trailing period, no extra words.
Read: V 5
